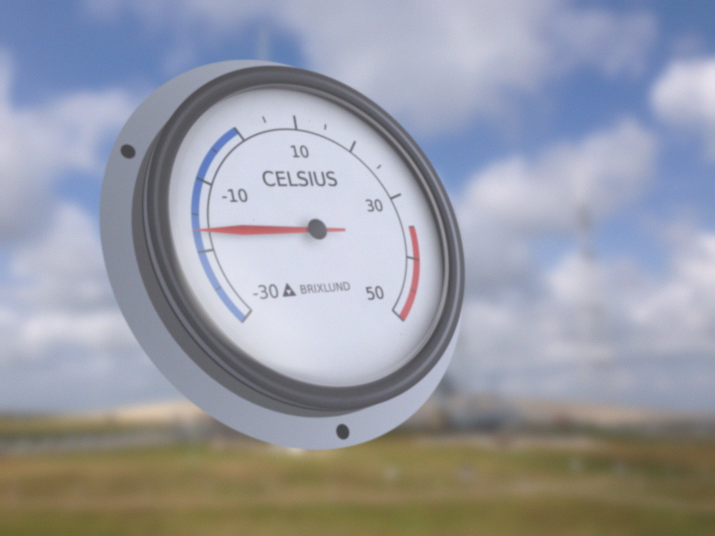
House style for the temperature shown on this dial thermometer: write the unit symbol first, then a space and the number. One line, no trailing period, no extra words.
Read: °C -17.5
